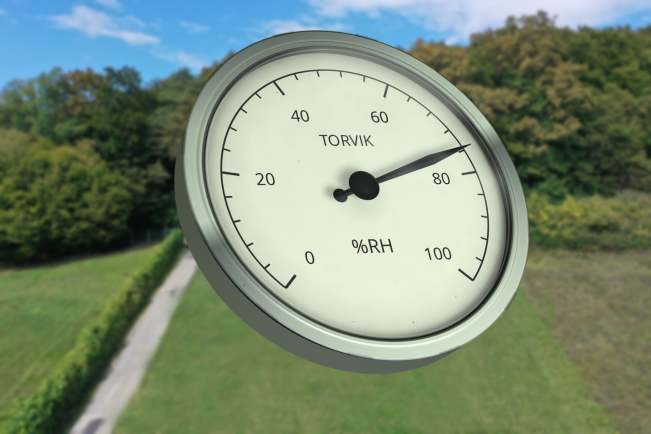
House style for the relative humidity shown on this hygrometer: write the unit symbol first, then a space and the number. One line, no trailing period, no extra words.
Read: % 76
